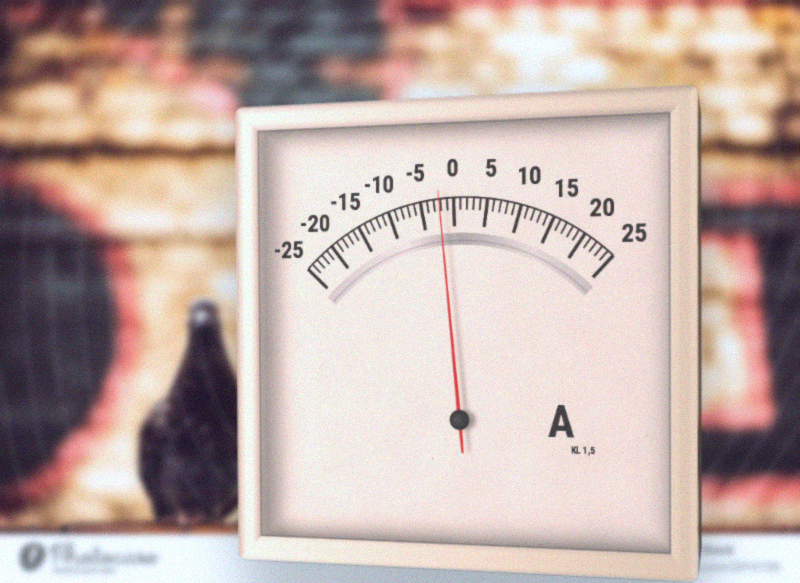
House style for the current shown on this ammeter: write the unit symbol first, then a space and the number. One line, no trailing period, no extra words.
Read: A -2
